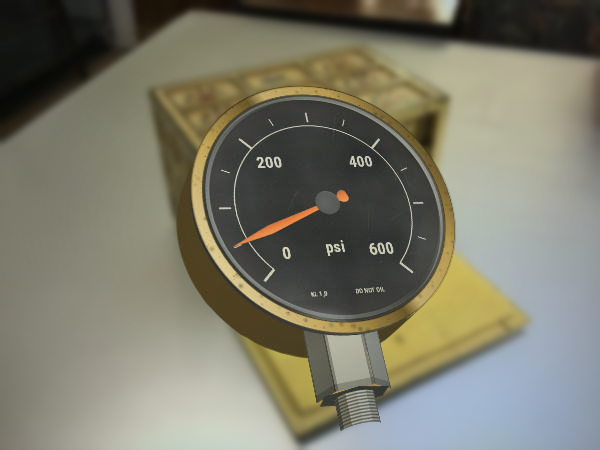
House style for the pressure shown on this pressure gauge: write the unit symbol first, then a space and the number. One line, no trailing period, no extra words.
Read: psi 50
